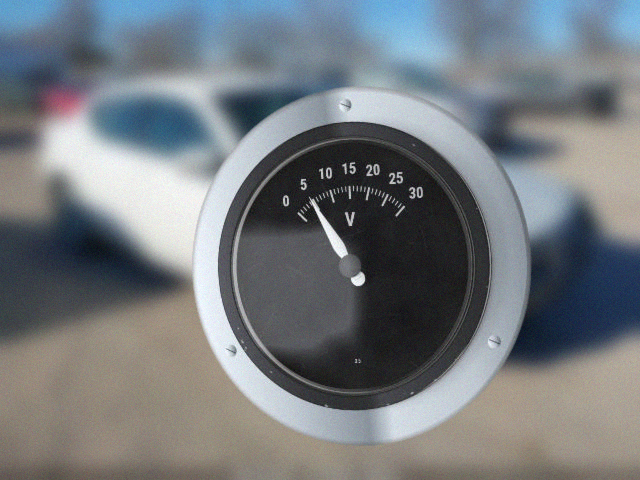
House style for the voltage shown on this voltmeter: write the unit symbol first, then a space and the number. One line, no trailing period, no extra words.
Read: V 5
